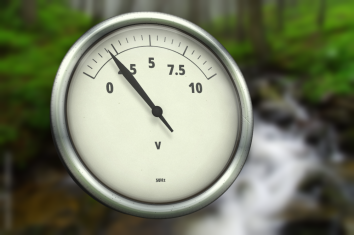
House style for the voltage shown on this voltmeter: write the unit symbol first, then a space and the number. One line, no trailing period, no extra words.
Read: V 2
